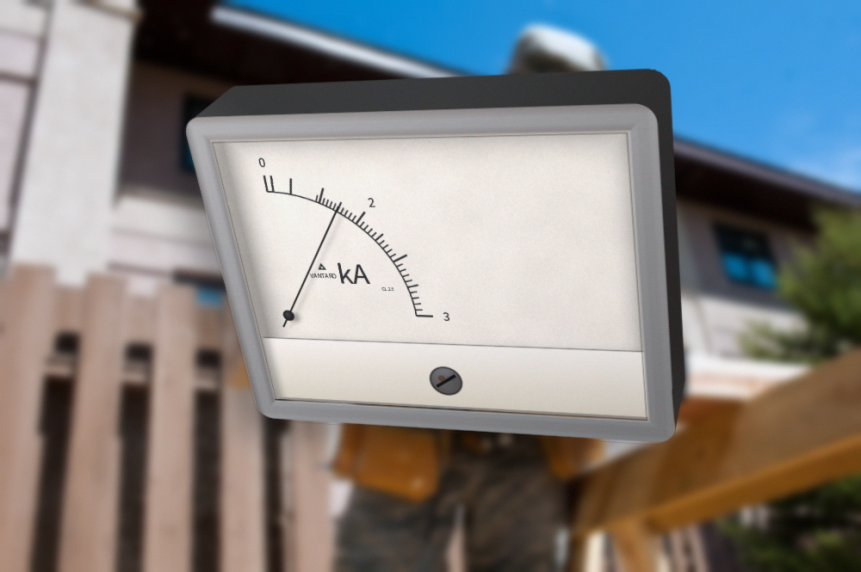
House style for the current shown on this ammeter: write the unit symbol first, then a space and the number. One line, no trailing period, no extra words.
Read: kA 1.75
